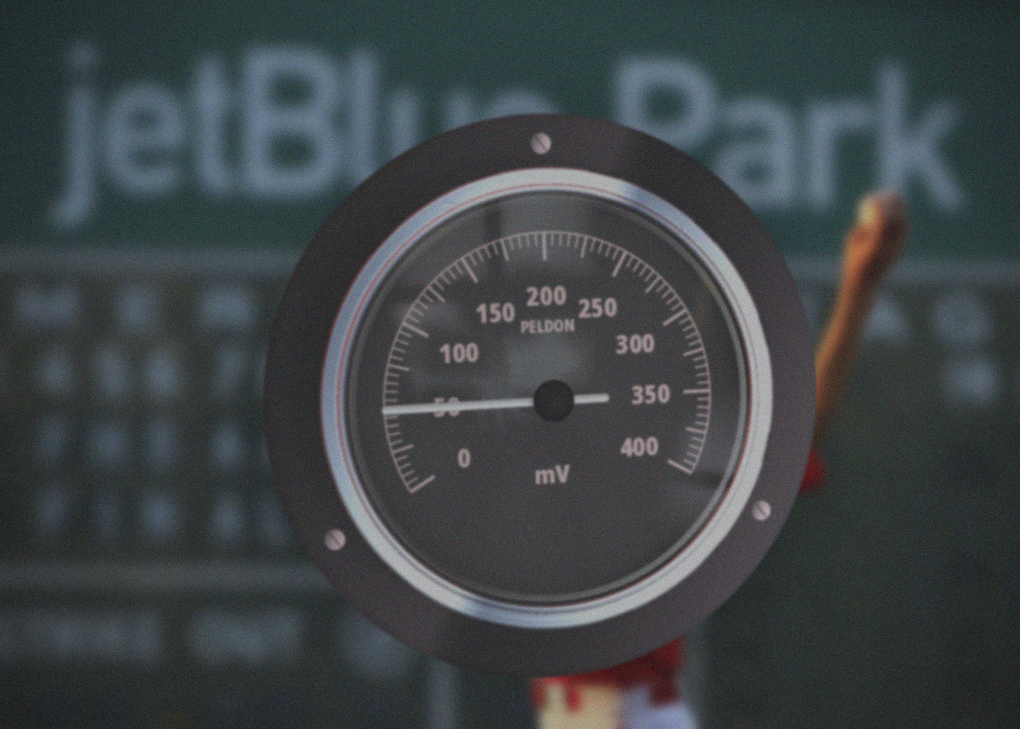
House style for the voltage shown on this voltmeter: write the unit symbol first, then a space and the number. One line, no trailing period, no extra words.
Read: mV 50
